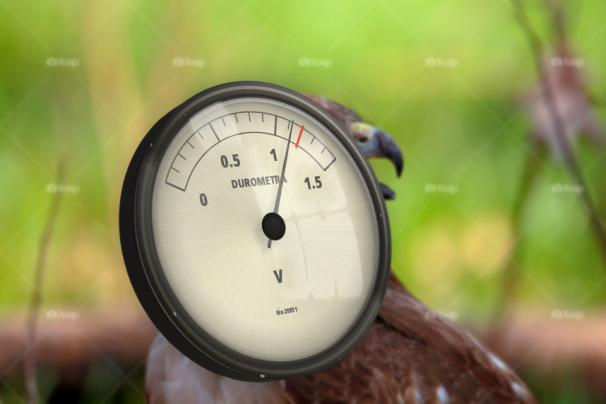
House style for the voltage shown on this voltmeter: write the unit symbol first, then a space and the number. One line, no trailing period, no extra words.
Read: V 1.1
